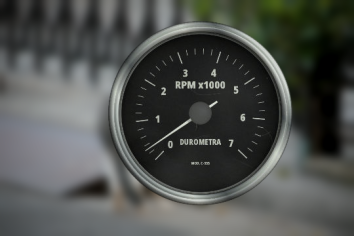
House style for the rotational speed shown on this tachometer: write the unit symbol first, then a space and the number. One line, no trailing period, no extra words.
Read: rpm 300
